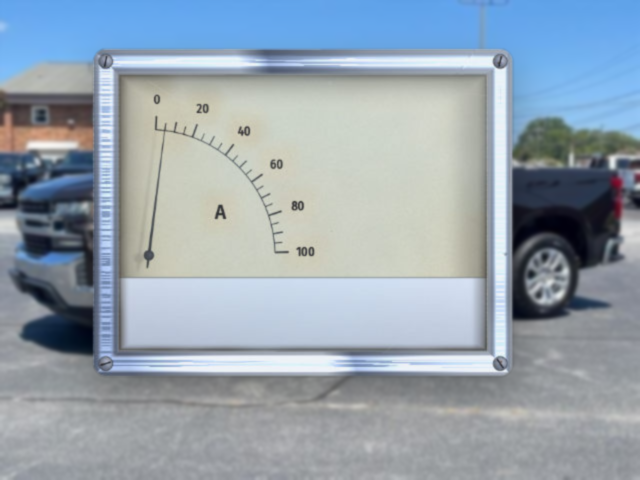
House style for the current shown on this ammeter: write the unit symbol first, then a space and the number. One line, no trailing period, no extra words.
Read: A 5
